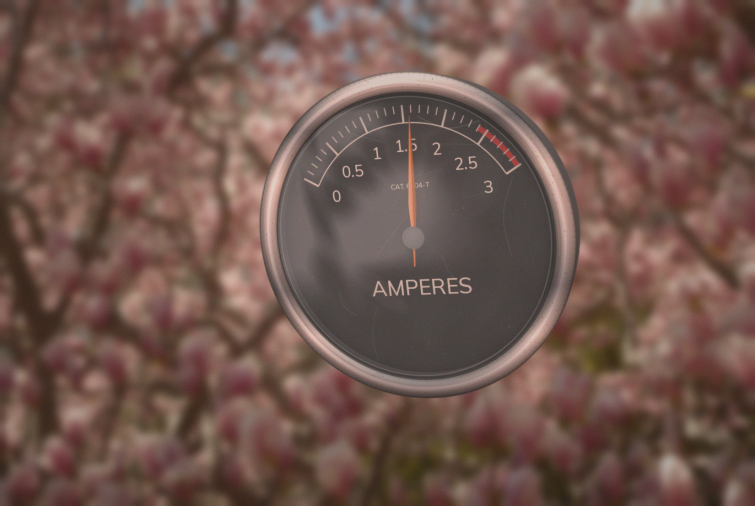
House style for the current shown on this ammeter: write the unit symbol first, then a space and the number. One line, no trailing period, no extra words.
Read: A 1.6
